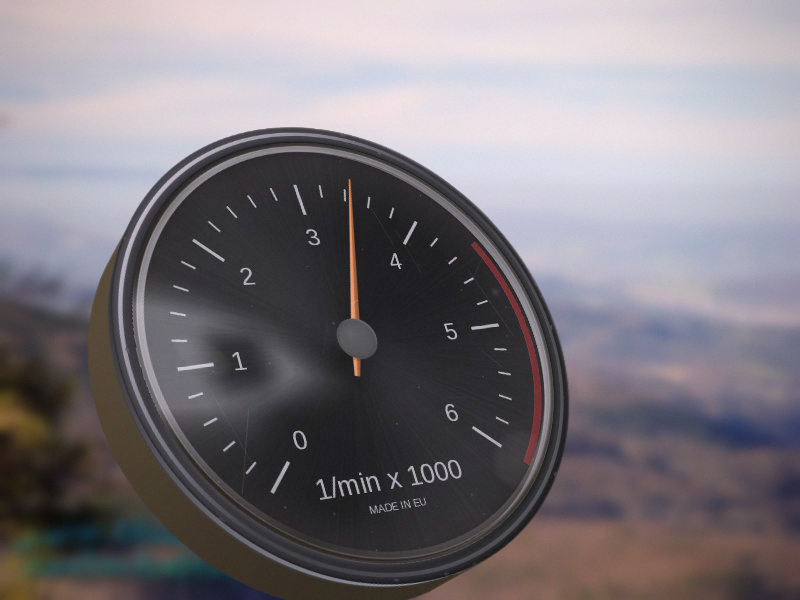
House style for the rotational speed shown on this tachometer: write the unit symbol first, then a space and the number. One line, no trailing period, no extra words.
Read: rpm 3400
